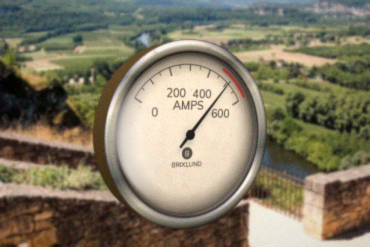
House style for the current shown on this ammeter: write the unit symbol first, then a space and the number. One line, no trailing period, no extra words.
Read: A 500
